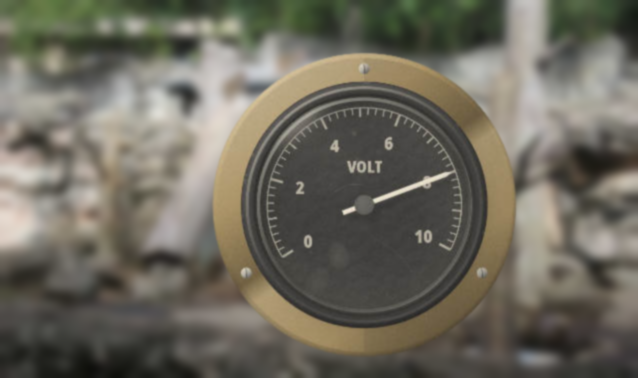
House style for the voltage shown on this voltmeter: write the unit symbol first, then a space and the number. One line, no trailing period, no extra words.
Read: V 8
